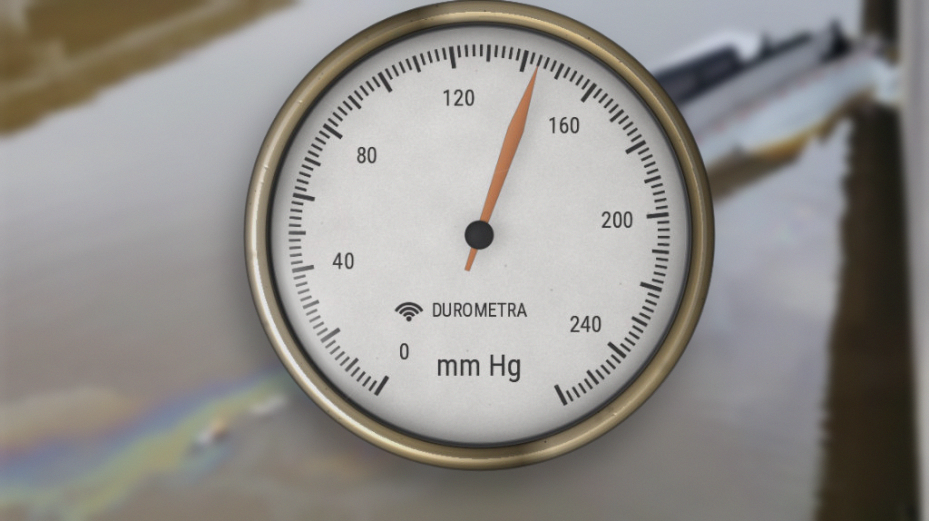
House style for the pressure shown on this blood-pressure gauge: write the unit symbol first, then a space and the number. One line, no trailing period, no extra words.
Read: mmHg 144
